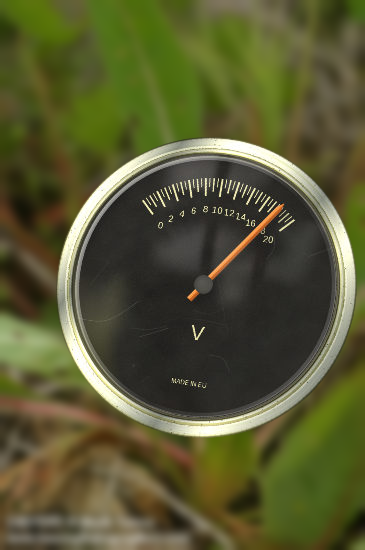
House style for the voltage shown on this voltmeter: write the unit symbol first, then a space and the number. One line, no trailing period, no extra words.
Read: V 18
